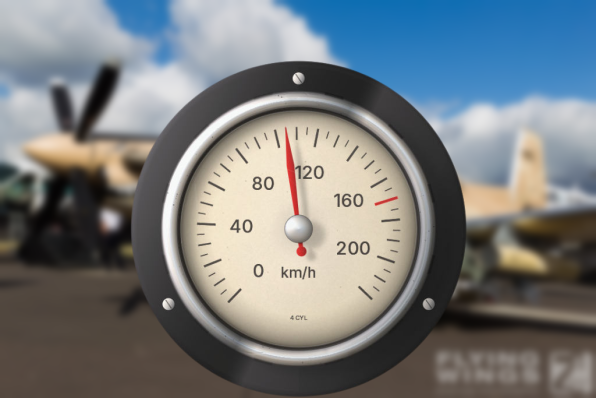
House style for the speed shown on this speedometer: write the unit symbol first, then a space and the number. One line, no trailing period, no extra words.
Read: km/h 105
